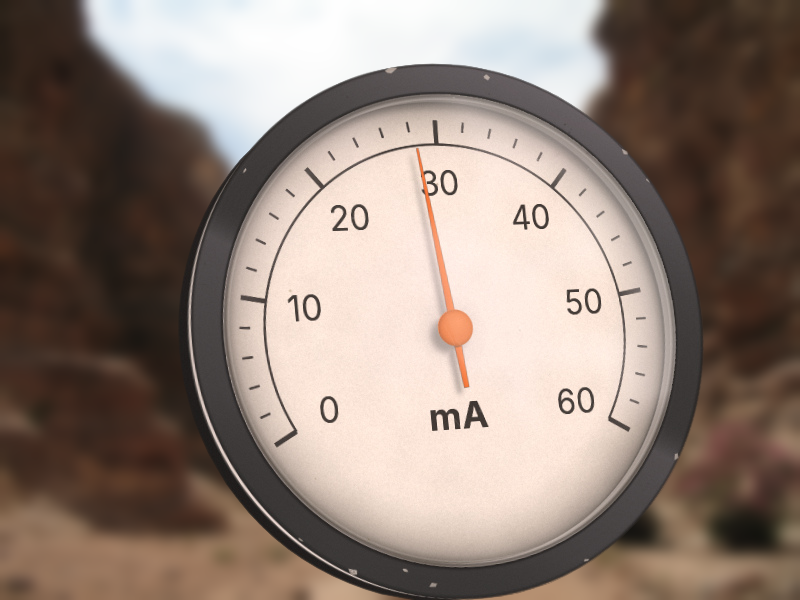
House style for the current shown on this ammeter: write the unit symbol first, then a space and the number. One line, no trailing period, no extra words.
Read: mA 28
